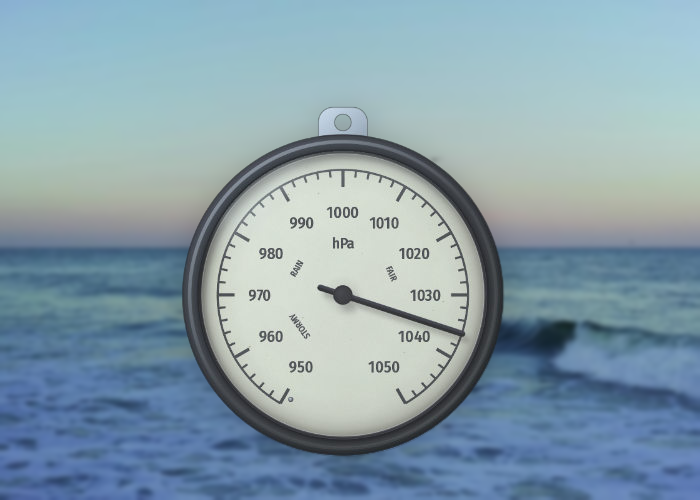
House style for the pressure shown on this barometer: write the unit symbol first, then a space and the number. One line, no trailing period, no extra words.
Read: hPa 1036
